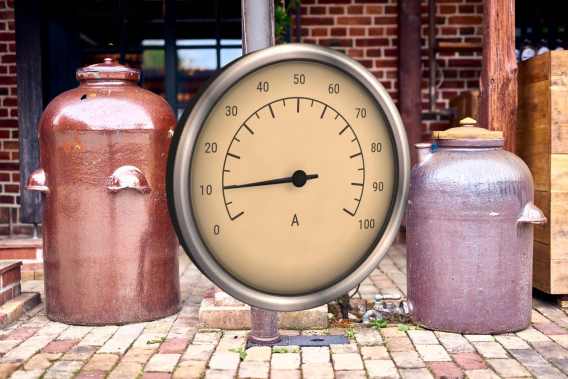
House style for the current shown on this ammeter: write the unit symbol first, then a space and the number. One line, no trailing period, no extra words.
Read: A 10
